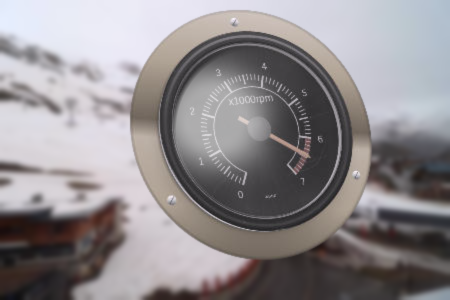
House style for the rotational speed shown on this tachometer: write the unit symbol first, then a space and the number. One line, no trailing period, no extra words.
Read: rpm 6500
